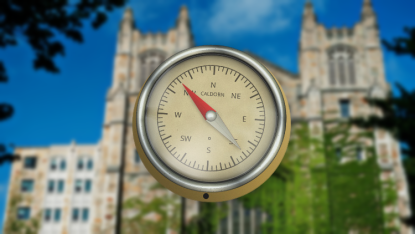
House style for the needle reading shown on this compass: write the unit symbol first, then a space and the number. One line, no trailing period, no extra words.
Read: ° 315
